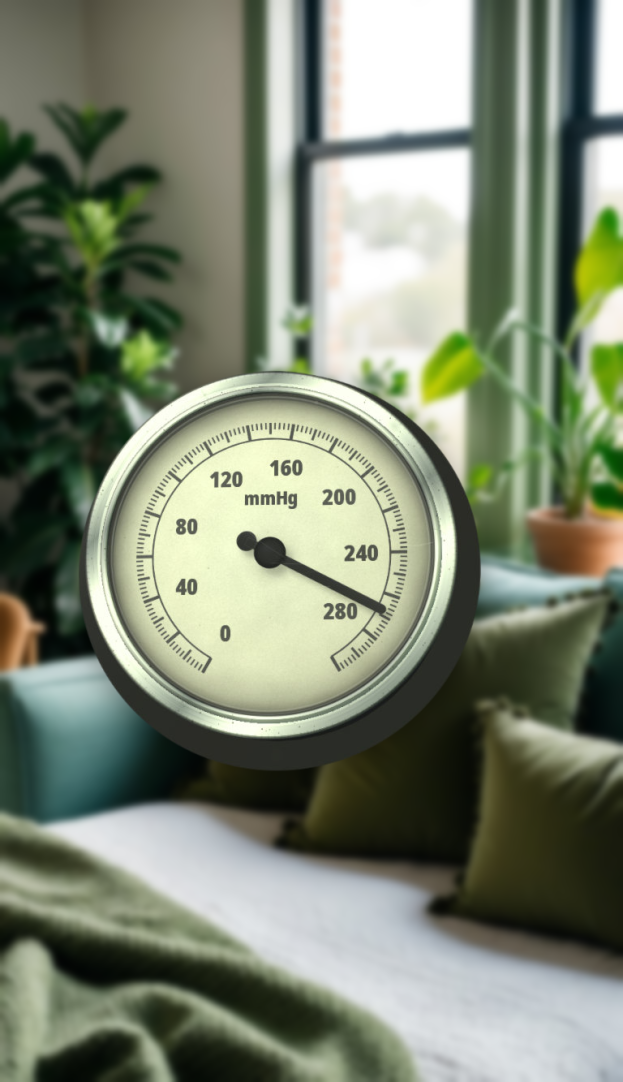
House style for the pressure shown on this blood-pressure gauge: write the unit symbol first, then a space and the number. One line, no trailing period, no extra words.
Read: mmHg 268
